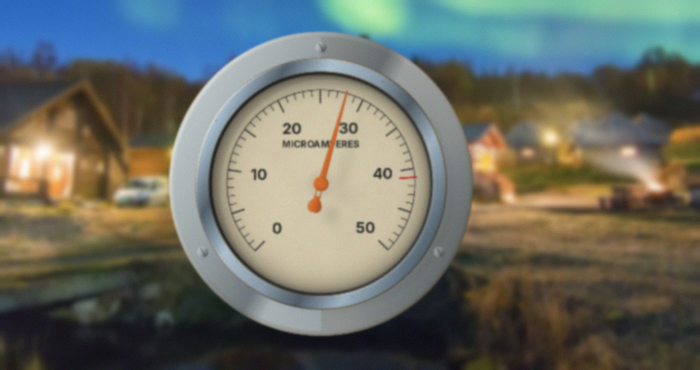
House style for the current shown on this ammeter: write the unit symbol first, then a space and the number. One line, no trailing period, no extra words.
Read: µA 28
